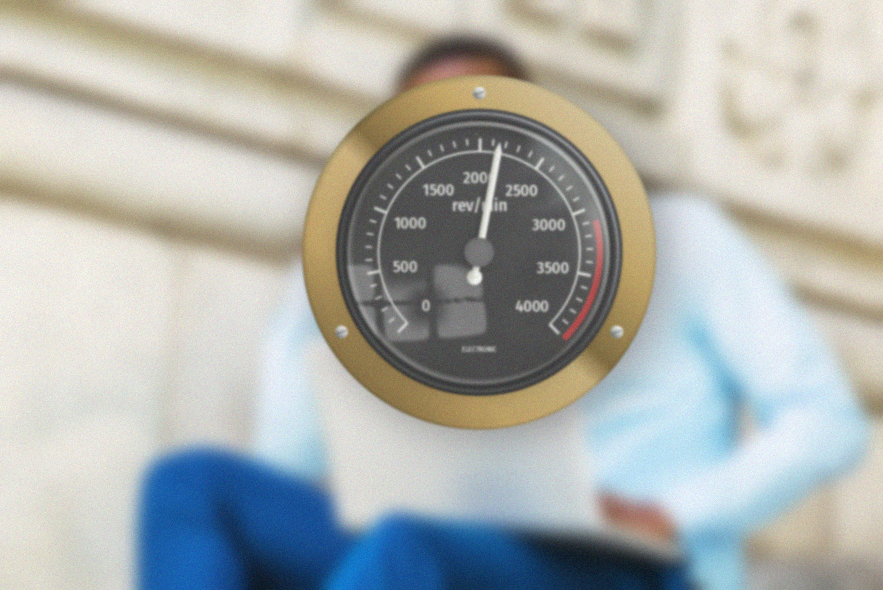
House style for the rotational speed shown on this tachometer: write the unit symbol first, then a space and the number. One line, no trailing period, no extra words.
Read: rpm 2150
